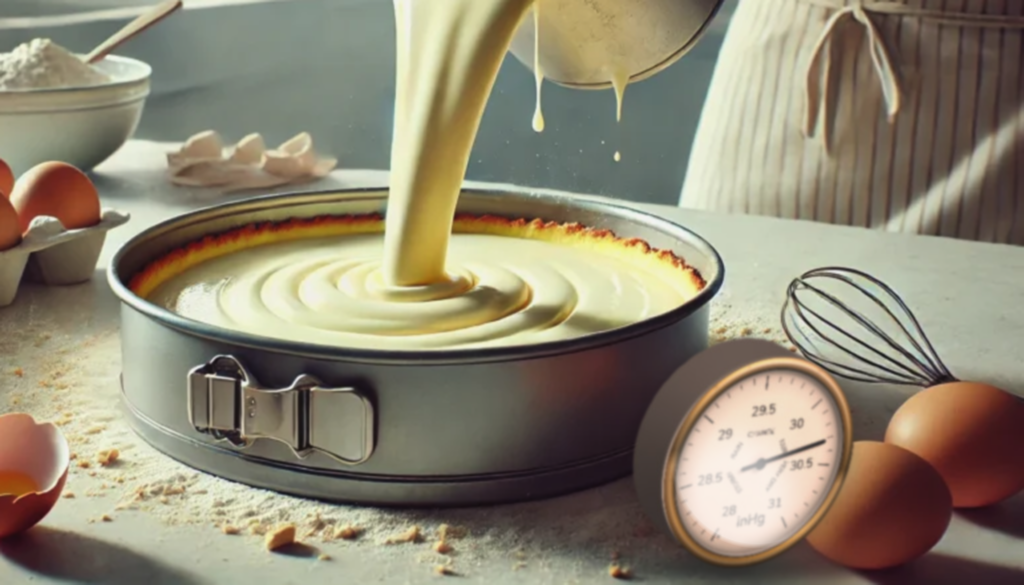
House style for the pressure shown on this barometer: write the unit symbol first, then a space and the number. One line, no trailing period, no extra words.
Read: inHg 30.3
